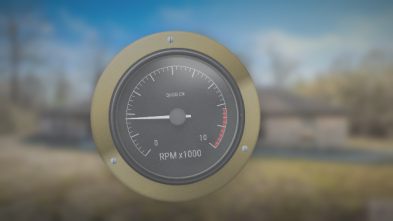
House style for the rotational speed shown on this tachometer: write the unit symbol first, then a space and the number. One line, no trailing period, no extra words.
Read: rpm 1800
